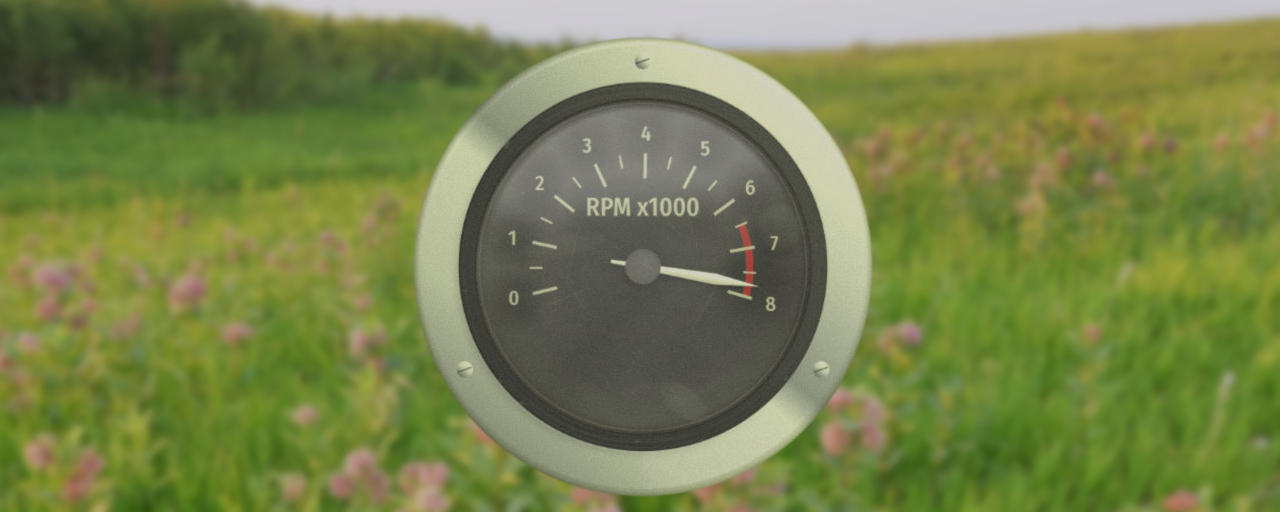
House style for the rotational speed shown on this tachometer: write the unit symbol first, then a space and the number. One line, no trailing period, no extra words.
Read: rpm 7750
